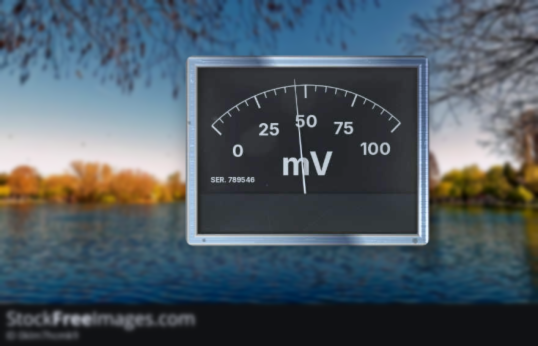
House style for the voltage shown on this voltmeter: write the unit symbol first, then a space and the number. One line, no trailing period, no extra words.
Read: mV 45
